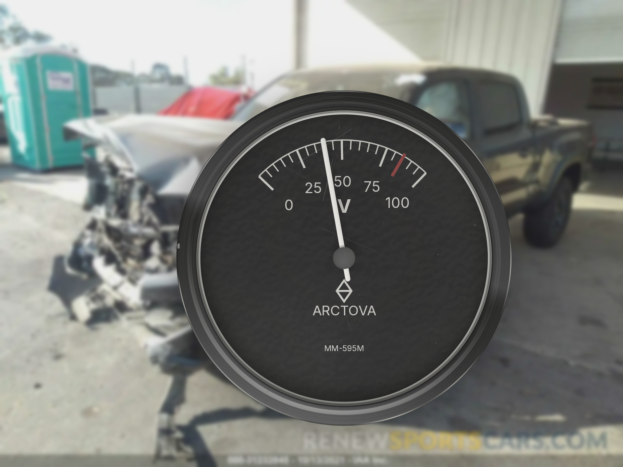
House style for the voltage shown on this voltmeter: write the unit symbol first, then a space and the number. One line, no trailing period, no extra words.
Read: V 40
